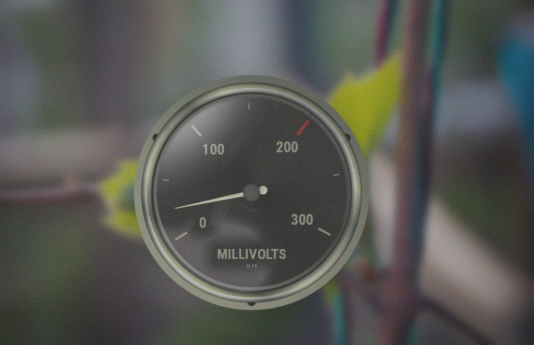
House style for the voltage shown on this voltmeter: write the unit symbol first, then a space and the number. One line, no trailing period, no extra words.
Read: mV 25
